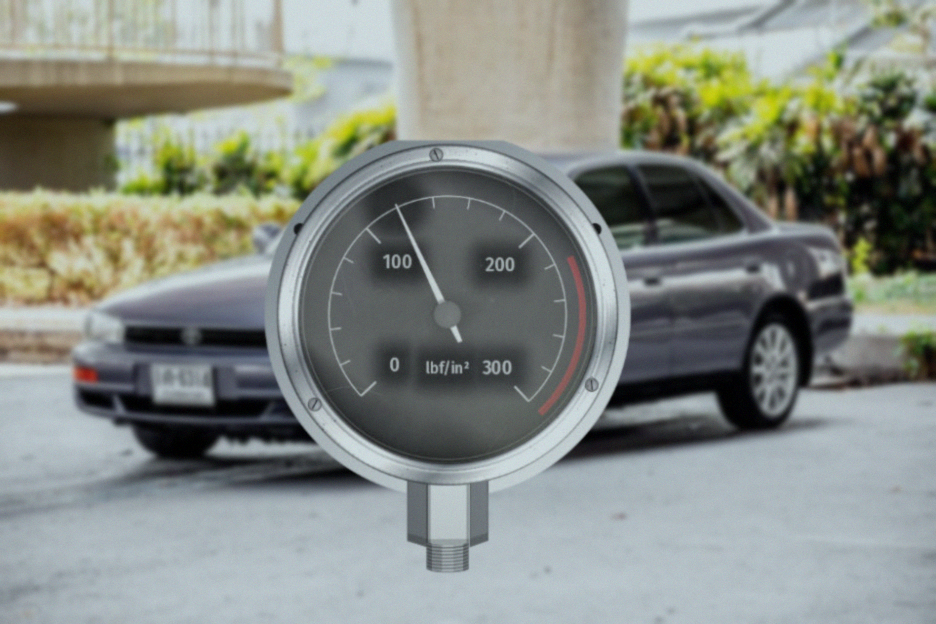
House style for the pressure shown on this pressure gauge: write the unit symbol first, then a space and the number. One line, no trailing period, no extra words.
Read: psi 120
